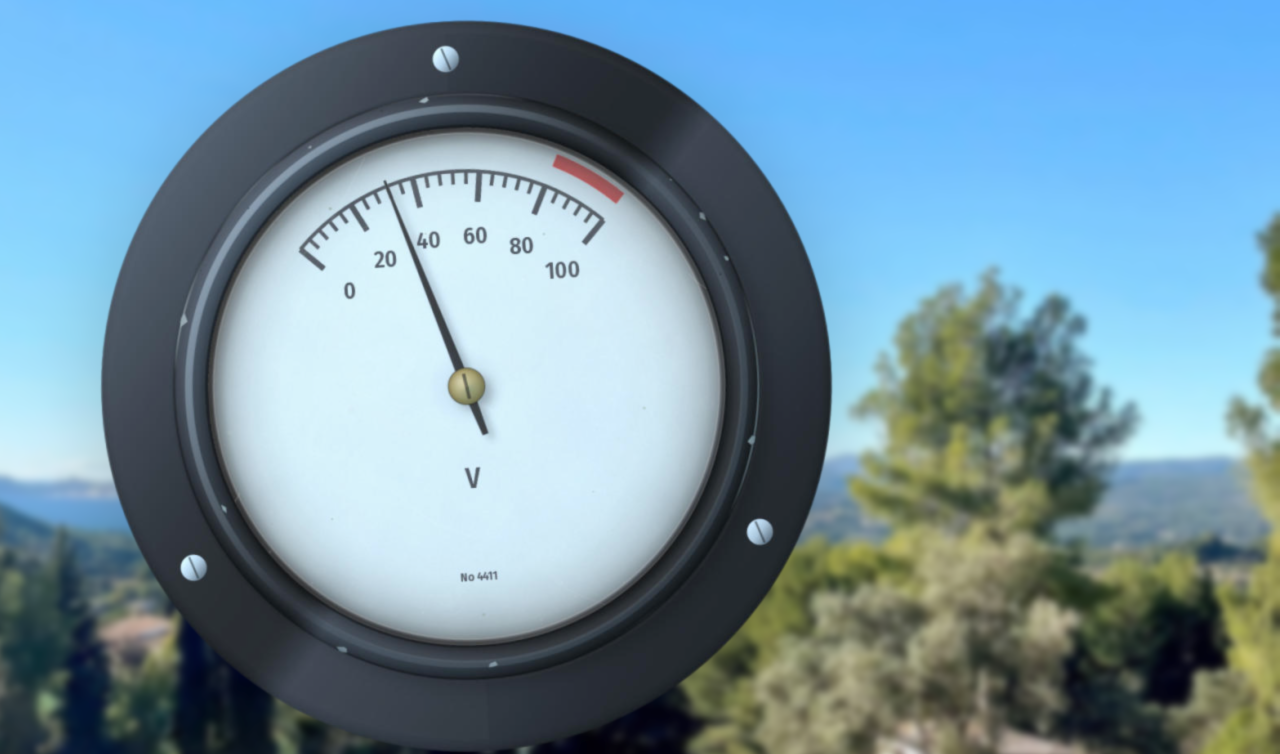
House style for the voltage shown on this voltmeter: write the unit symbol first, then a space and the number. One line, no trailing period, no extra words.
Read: V 32
